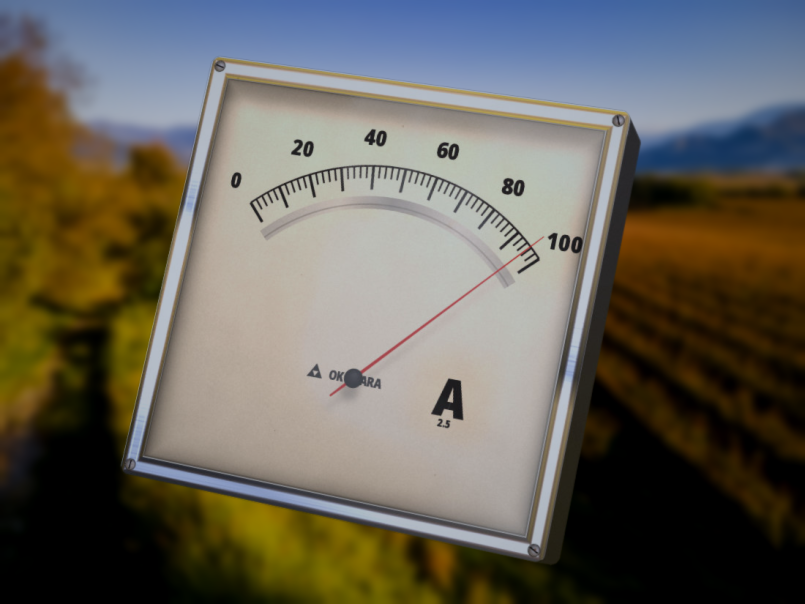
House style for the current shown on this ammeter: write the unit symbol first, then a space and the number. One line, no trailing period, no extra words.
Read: A 96
